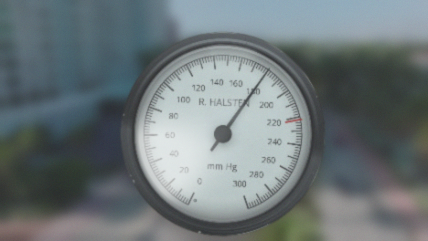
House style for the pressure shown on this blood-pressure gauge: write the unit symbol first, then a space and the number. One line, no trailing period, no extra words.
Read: mmHg 180
